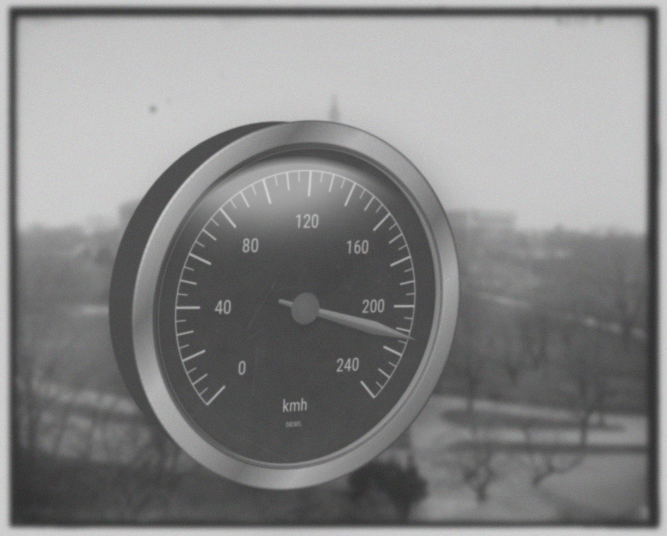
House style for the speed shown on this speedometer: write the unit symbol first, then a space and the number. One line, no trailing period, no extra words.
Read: km/h 212.5
